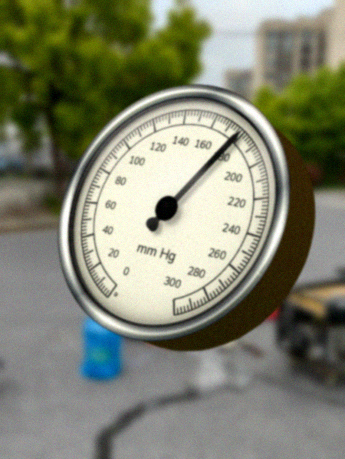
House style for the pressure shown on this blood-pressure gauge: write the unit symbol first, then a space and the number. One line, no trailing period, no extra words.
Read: mmHg 180
